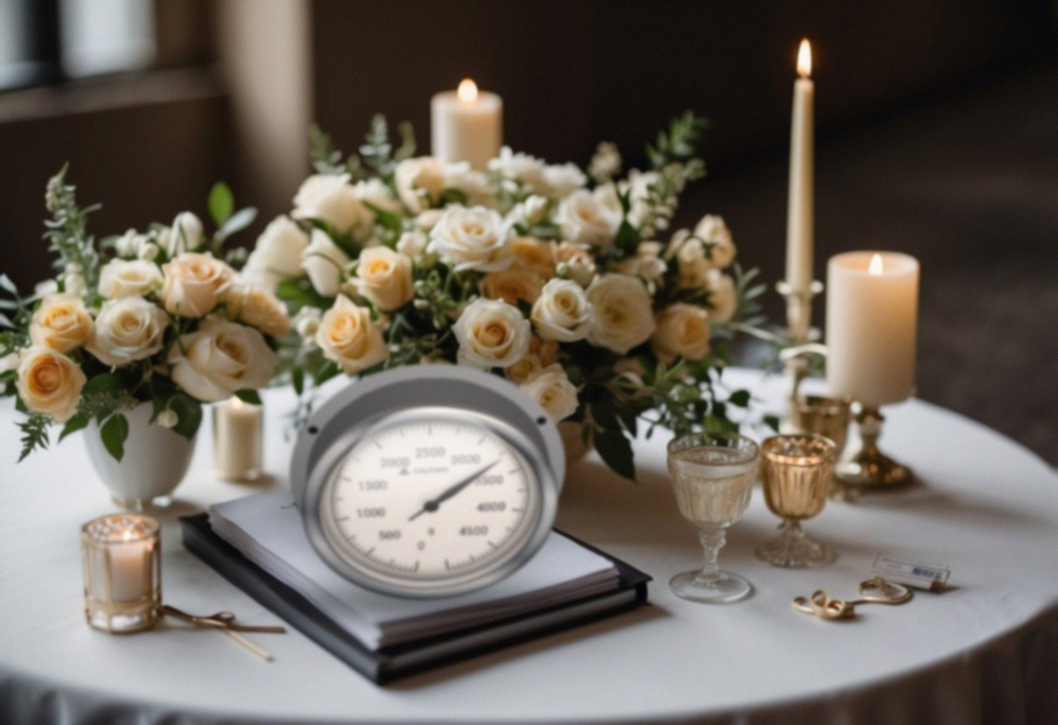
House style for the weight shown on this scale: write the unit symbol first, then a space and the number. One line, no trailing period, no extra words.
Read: g 3250
